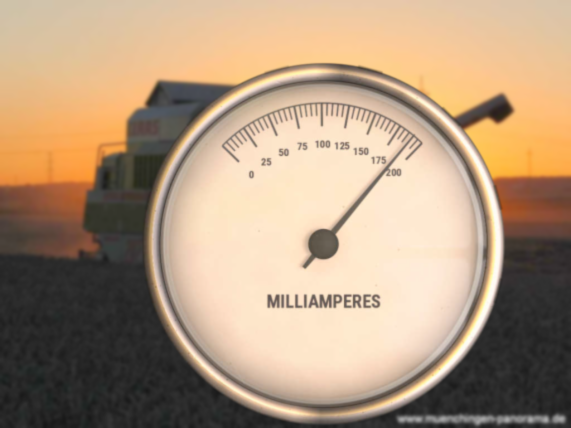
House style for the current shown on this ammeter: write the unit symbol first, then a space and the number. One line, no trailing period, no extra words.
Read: mA 190
